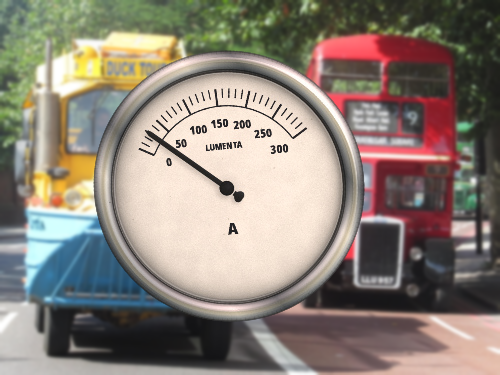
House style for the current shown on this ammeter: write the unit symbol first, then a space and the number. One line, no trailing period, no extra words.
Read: A 30
